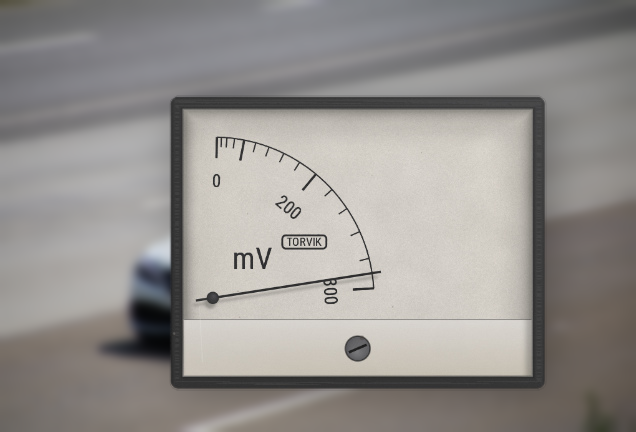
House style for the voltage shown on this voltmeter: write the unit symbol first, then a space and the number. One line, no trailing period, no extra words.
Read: mV 290
